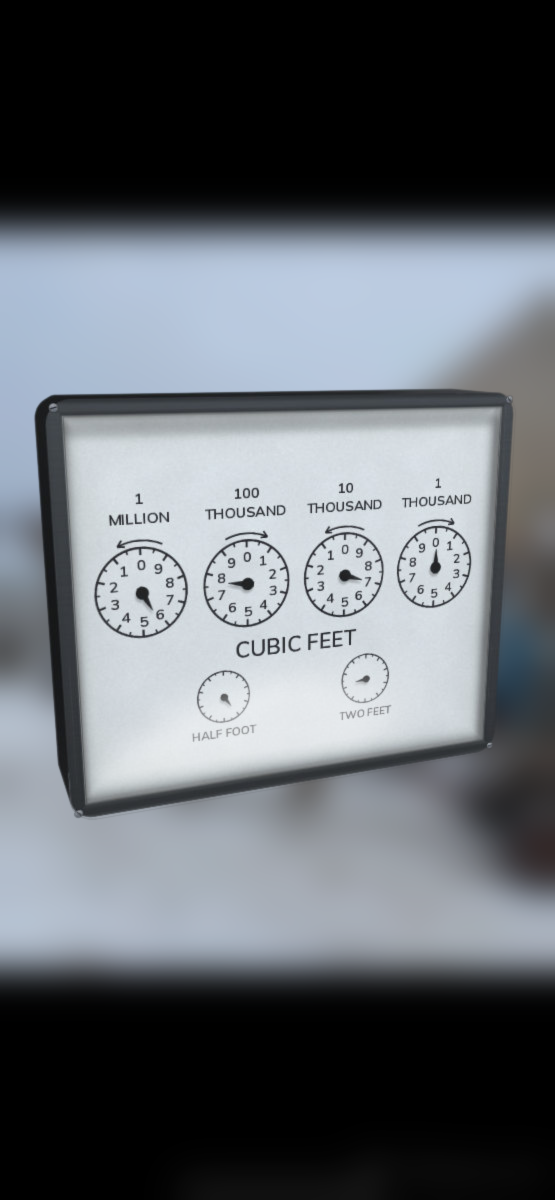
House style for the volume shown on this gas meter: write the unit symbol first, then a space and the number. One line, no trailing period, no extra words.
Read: ft³ 577000
